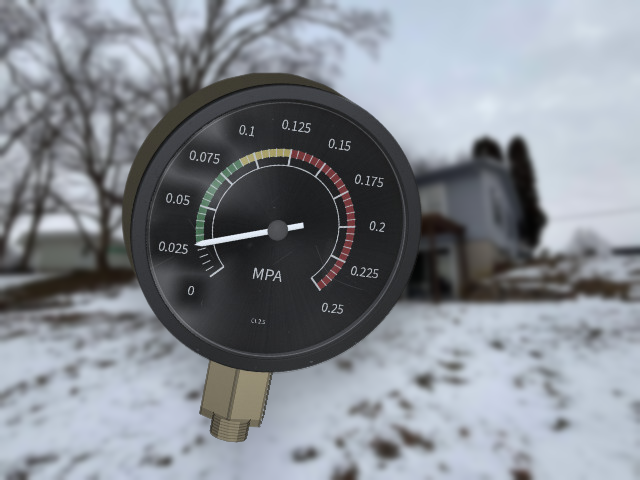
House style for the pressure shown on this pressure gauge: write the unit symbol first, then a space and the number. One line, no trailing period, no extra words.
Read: MPa 0.025
